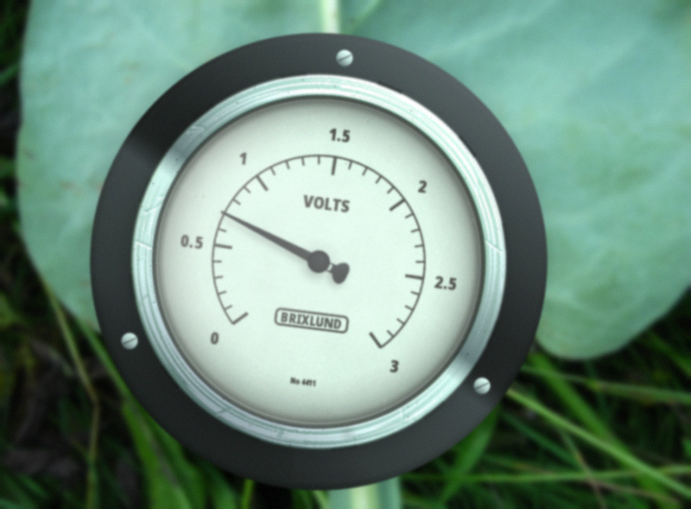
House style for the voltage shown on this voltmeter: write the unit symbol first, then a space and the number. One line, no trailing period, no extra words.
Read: V 0.7
